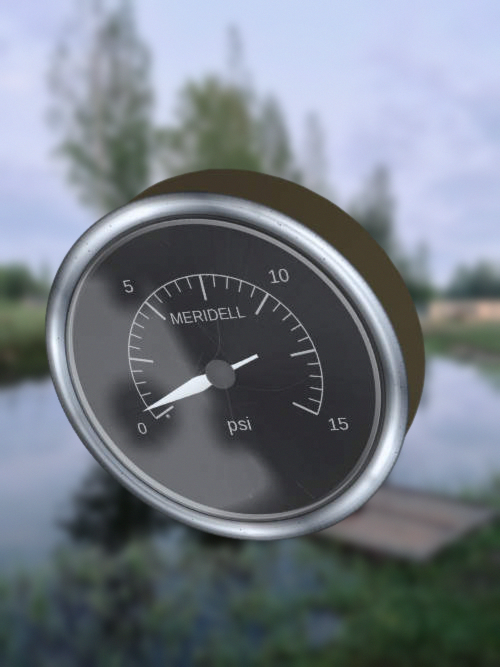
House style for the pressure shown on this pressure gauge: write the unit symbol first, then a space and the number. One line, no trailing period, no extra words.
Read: psi 0.5
